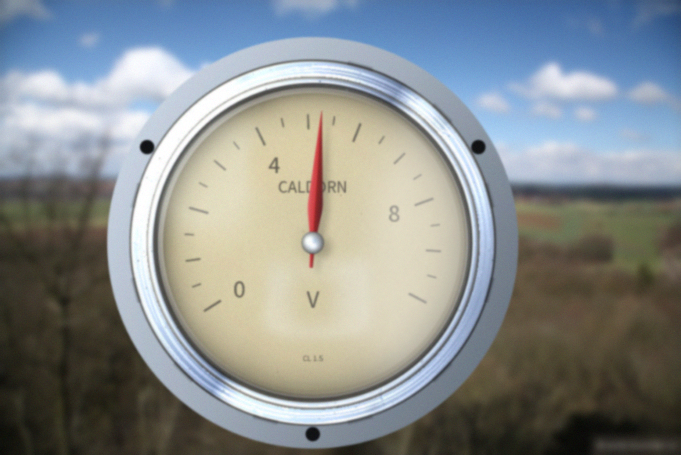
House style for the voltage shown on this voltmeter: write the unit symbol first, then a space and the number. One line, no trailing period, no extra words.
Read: V 5.25
